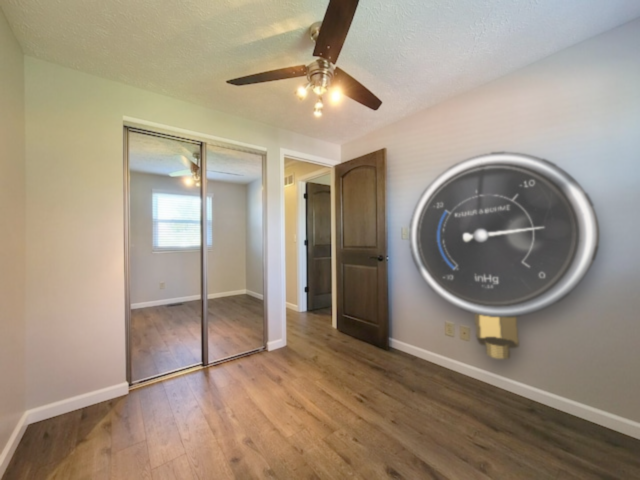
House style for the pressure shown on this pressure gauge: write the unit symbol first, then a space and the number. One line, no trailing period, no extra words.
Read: inHg -5
